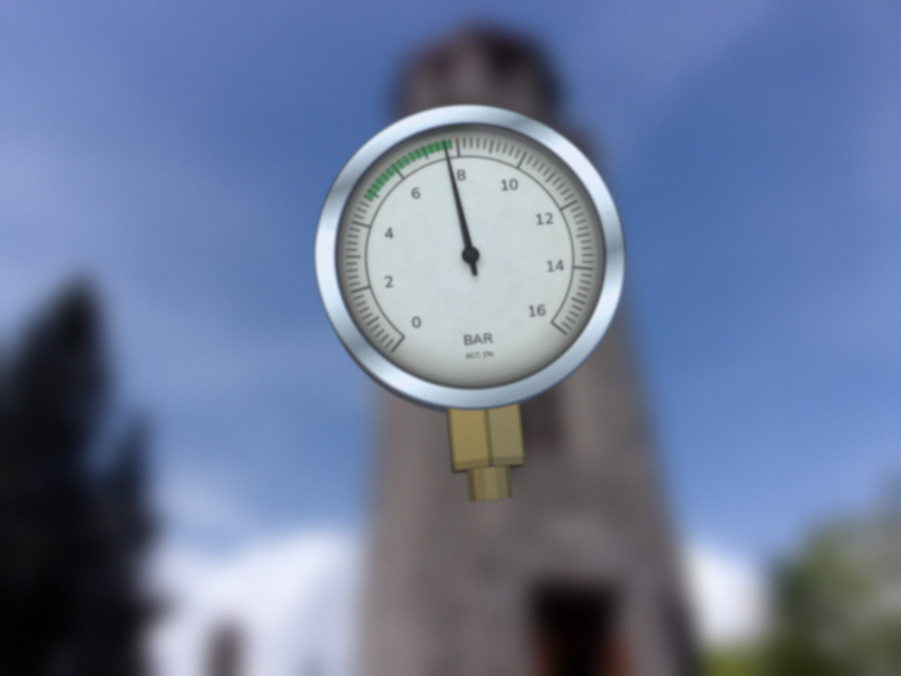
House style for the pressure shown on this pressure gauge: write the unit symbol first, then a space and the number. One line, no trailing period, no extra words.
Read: bar 7.6
